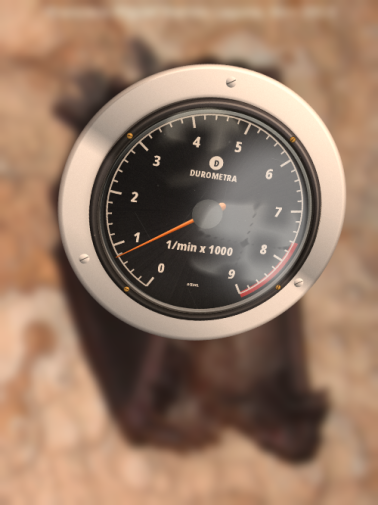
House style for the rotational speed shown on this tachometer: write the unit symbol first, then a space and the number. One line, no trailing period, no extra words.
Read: rpm 800
